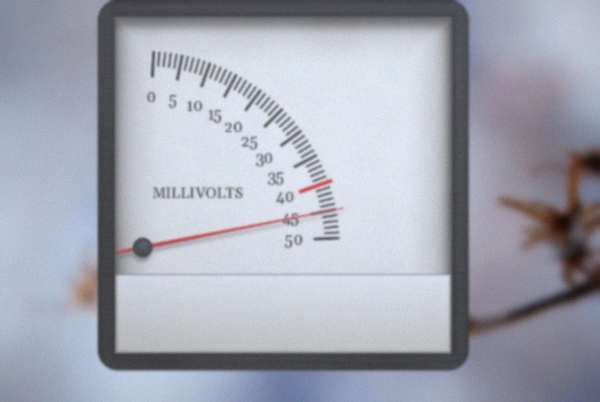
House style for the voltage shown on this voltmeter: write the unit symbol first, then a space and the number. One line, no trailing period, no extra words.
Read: mV 45
